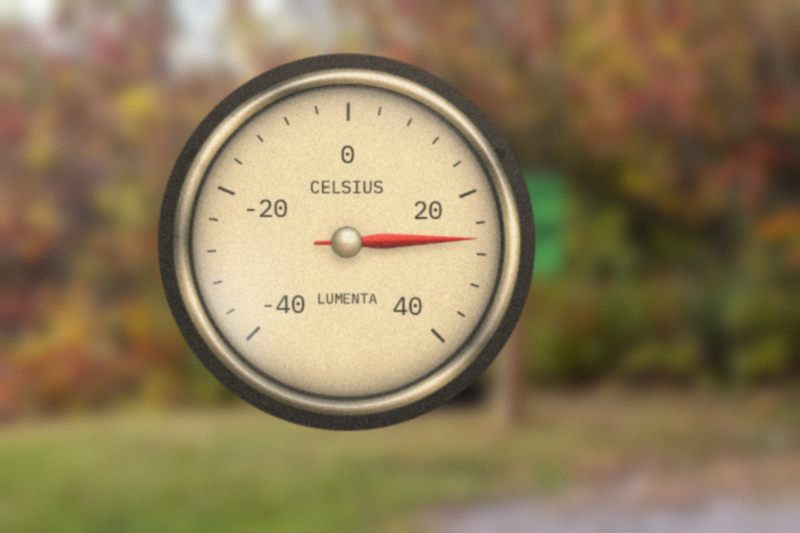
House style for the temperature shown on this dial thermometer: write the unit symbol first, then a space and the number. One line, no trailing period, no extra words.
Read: °C 26
